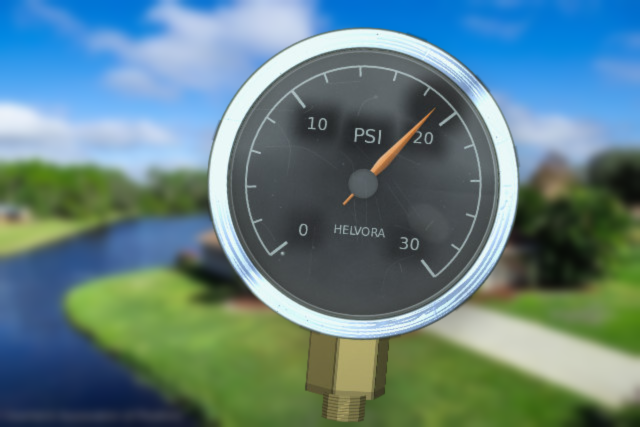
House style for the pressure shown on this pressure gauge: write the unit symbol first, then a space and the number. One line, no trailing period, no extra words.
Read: psi 19
